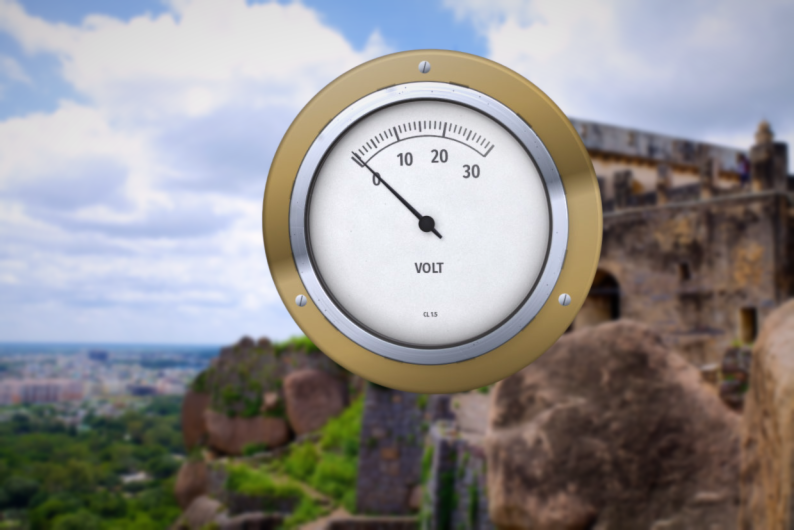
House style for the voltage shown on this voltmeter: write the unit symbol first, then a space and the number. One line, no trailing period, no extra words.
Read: V 1
